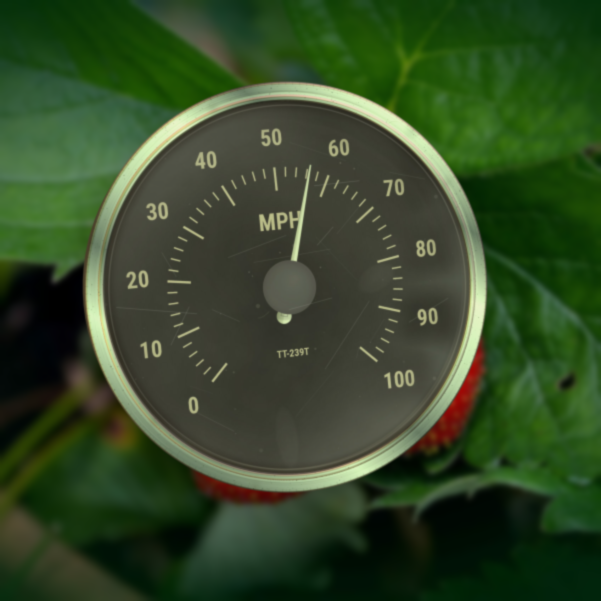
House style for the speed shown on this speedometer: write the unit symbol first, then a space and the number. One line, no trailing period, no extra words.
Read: mph 56
